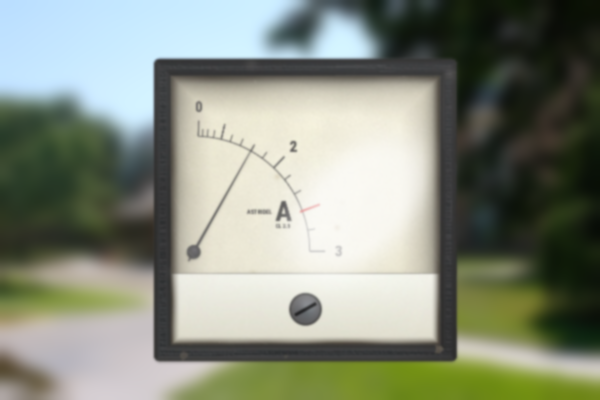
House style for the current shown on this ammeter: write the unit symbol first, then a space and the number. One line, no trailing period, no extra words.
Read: A 1.6
